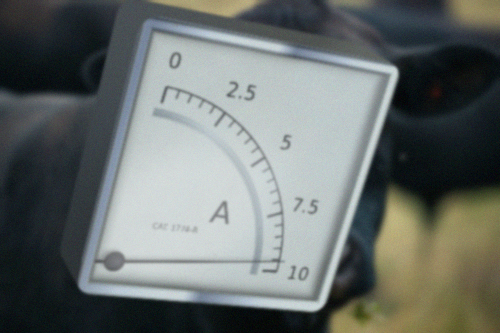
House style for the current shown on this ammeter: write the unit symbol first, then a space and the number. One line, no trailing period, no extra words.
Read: A 9.5
